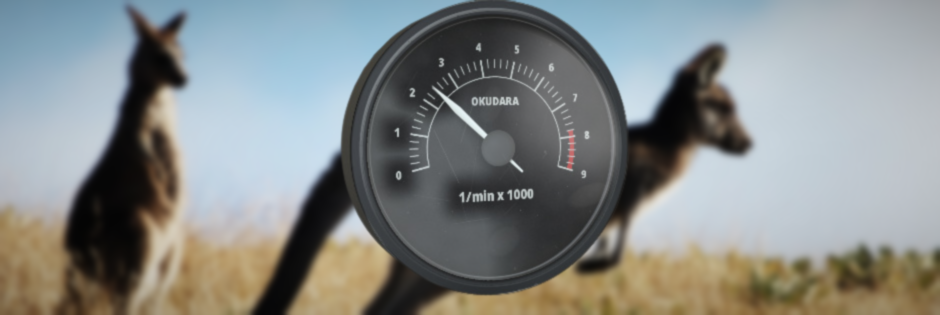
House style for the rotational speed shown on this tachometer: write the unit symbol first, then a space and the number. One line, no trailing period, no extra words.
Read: rpm 2400
